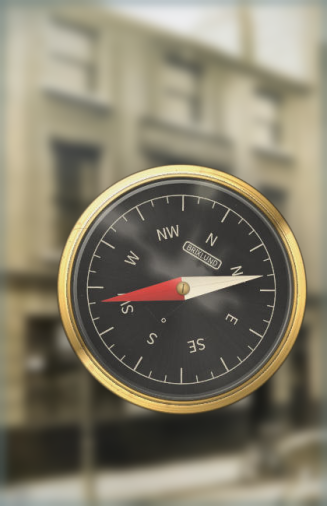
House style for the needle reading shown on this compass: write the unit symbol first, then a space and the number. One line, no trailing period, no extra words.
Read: ° 230
